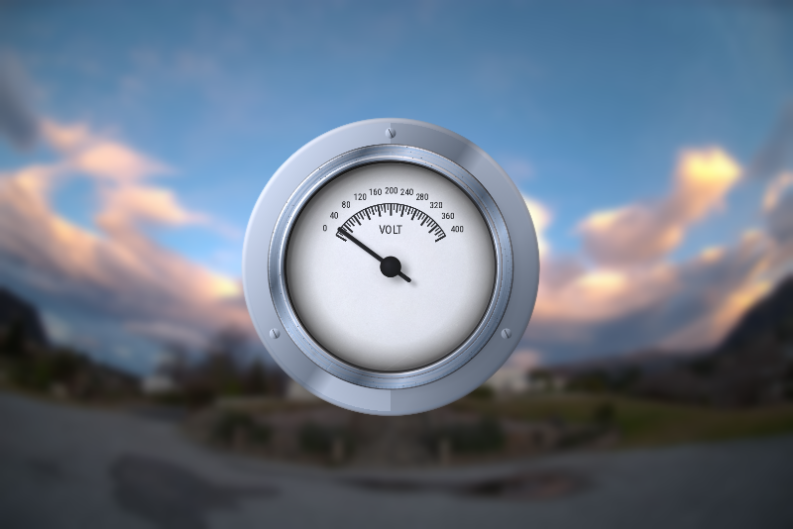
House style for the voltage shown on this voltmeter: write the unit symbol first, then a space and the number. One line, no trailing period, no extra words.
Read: V 20
